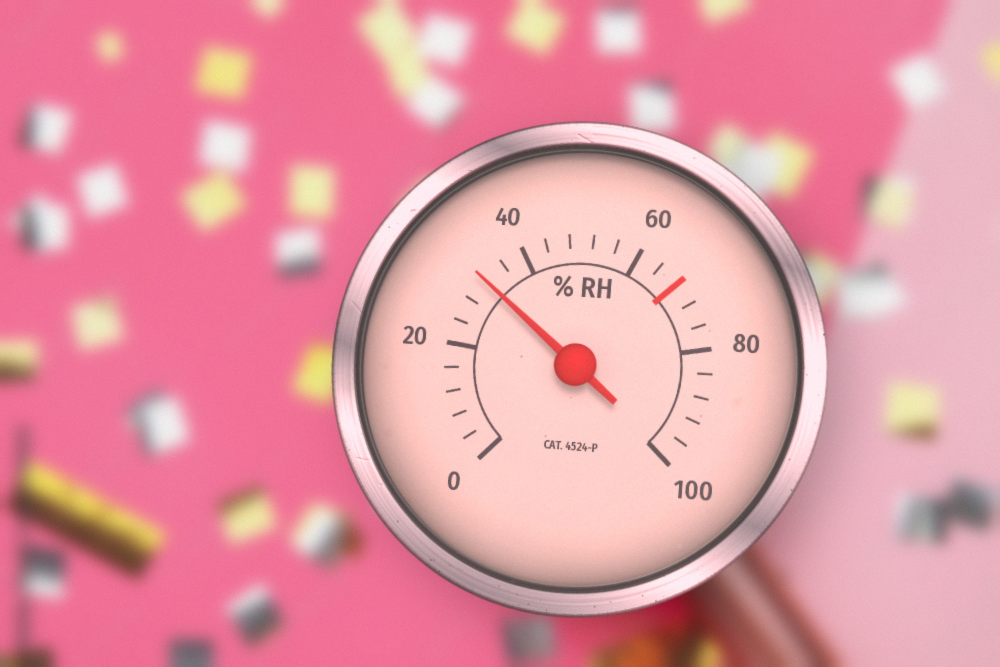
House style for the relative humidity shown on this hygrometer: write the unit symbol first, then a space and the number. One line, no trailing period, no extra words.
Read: % 32
